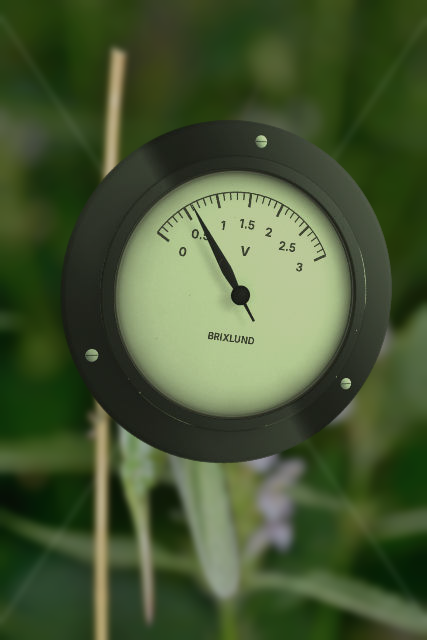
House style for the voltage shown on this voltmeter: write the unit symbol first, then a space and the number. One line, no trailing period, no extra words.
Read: V 0.6
